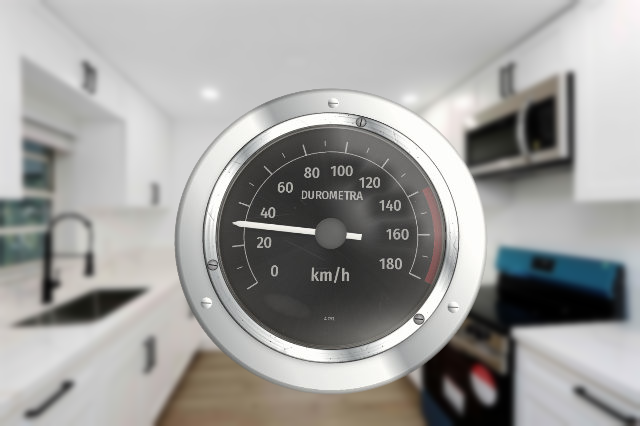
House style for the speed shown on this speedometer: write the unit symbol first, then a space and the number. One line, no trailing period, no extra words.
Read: km/h 30
